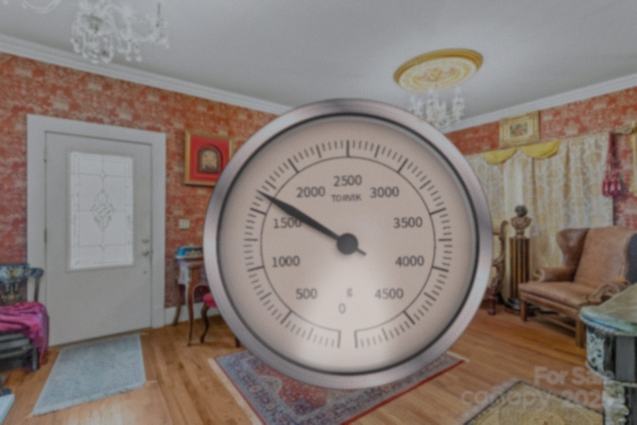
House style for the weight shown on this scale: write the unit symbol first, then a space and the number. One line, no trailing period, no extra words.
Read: g 1650
